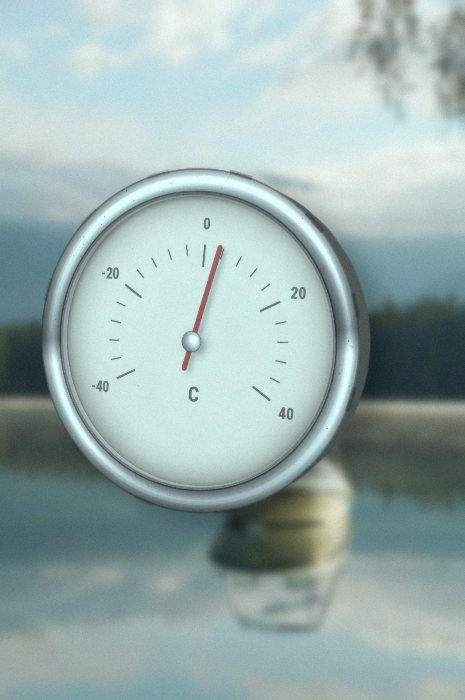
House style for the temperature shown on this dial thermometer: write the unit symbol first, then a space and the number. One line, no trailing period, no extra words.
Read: °C 4
